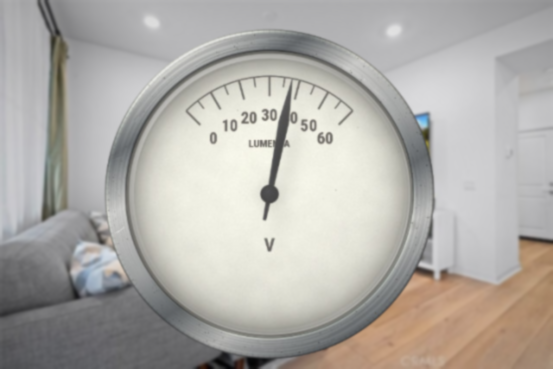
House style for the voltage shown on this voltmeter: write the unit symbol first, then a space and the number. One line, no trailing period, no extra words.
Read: V 37.5
